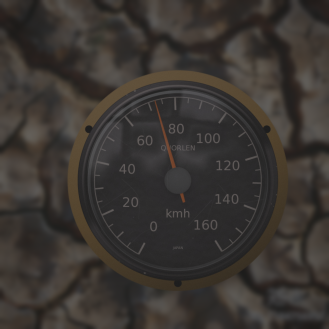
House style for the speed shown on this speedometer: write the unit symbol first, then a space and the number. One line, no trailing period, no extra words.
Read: km/h 72.5
